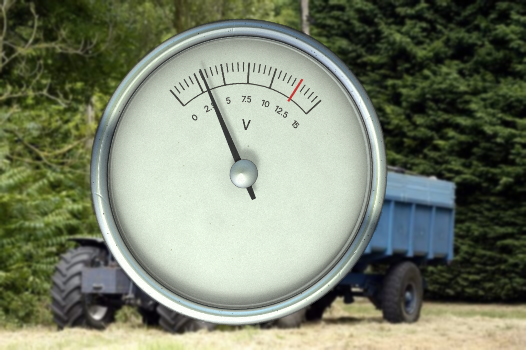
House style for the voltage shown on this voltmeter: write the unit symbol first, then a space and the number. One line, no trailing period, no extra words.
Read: V 3
